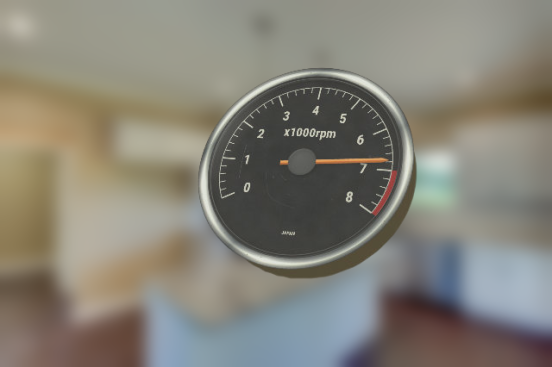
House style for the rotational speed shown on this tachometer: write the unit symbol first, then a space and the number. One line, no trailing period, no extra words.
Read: rpm 6800
